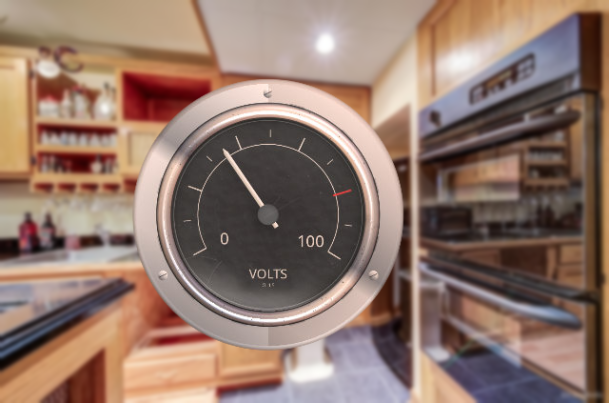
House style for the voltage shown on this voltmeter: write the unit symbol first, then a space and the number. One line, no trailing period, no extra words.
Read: V 35
